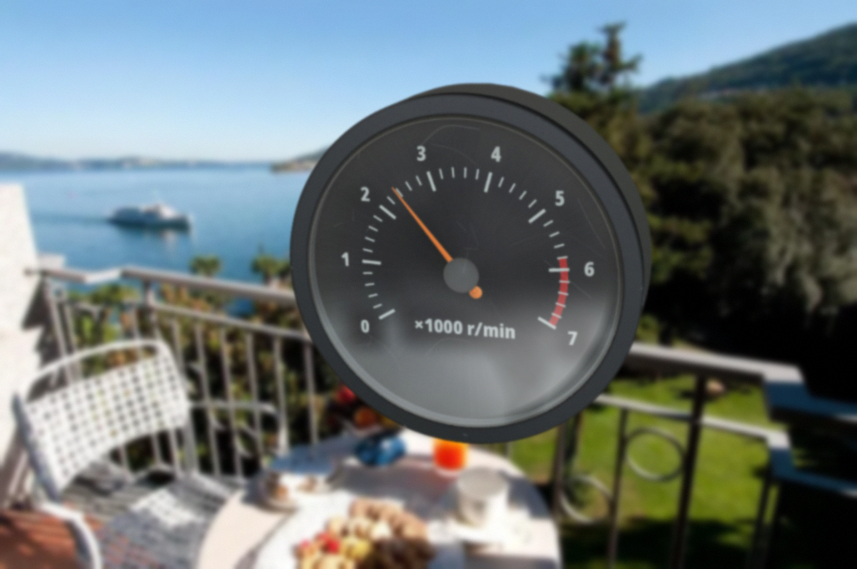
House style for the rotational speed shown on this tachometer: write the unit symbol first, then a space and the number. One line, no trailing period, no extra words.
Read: rpm 2400
